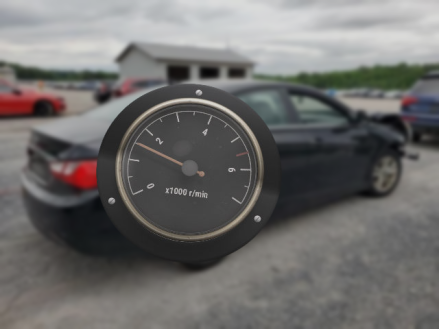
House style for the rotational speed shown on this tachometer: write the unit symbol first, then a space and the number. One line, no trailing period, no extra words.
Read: rpm 1500
